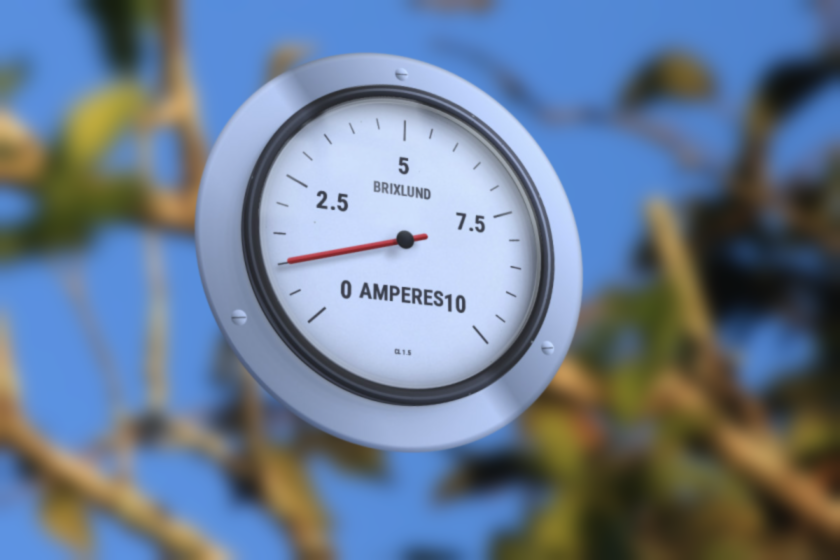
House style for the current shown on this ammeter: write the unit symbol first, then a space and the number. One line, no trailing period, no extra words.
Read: A 1
